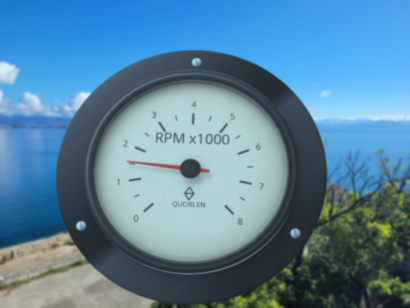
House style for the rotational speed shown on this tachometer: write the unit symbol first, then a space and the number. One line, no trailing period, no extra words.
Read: rpm 1500
